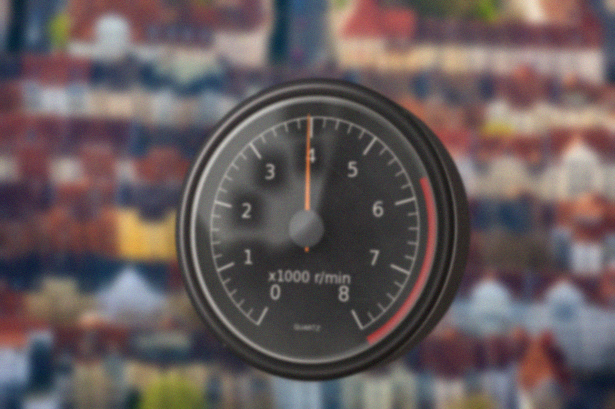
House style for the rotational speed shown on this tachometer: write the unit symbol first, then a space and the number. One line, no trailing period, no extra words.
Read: rpm 4000
